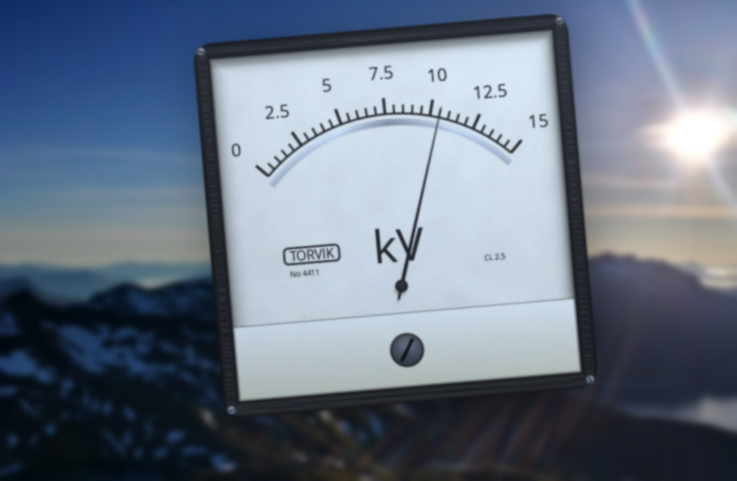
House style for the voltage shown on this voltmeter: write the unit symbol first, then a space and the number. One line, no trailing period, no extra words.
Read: kV 10.5
